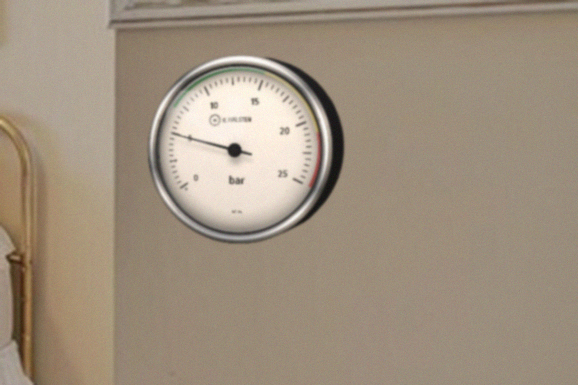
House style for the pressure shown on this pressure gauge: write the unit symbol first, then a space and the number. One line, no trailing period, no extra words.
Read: bar 5
